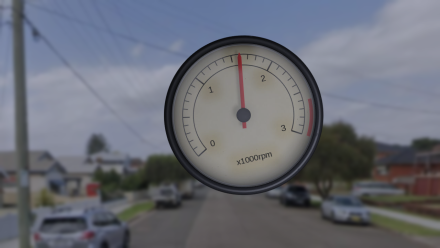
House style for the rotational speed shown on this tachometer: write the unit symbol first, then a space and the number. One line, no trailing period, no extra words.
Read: rpm 1600
